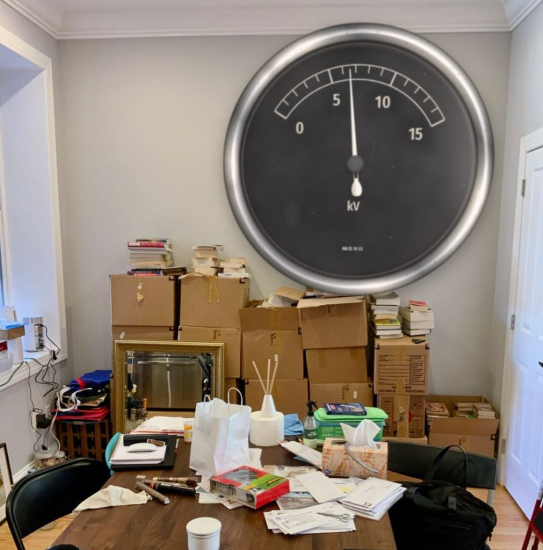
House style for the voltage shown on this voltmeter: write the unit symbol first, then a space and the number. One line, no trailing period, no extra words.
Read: kV 6.5
